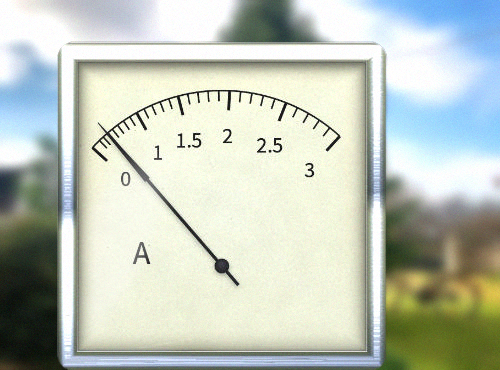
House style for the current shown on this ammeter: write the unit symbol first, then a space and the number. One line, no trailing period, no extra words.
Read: A 0.5
